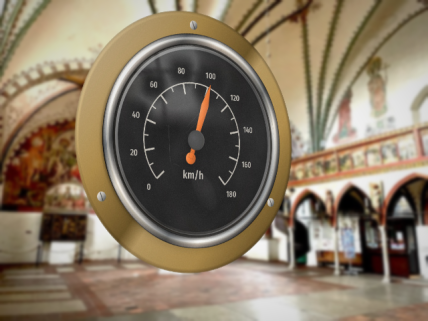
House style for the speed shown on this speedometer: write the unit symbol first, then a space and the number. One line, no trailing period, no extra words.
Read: km/h 100
